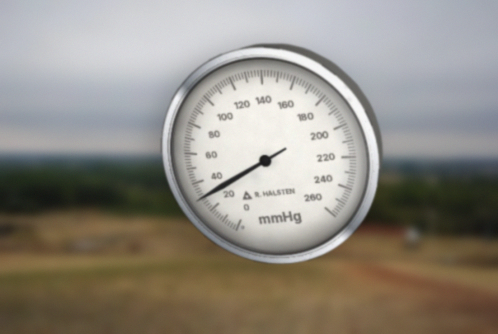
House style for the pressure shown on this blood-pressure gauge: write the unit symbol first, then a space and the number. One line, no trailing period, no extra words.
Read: mmHg 30
